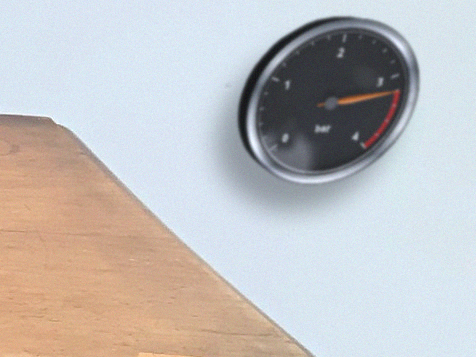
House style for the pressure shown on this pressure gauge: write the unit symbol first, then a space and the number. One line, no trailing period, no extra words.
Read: bar 3.2
